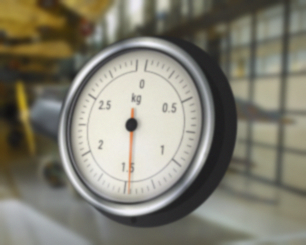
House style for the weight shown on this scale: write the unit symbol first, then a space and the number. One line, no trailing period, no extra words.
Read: kg 1.45
